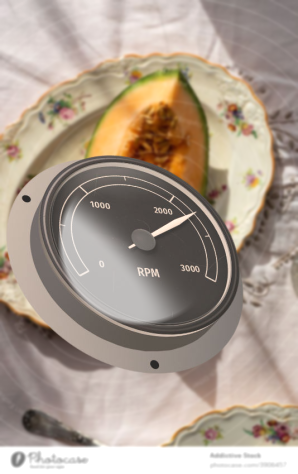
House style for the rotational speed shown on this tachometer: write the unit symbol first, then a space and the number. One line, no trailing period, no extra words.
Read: rpm 2250
